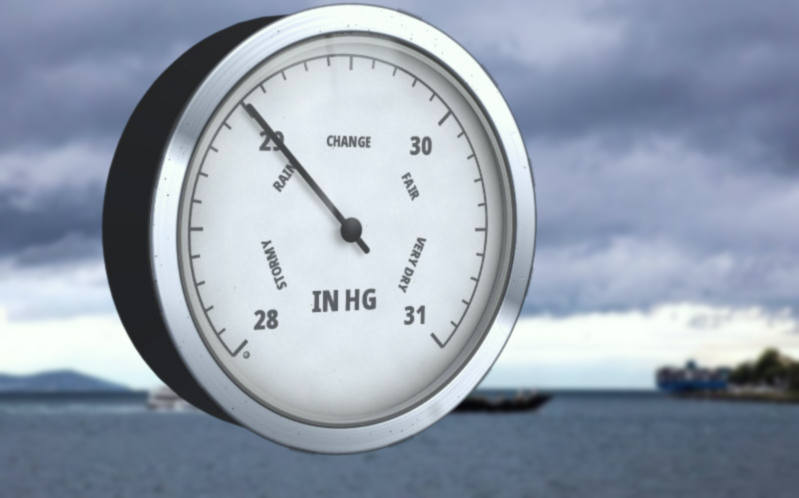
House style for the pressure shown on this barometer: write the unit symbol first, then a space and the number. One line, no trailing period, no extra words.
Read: inHg 29
